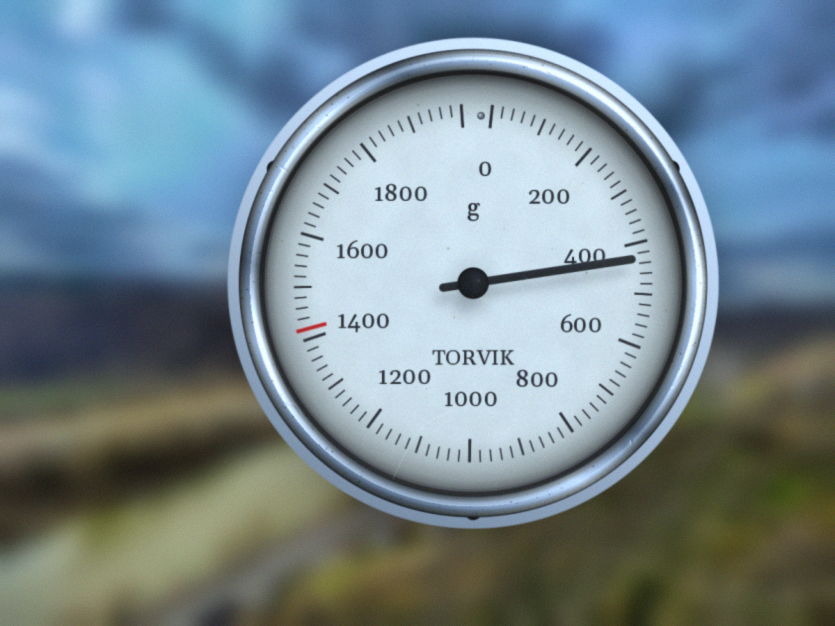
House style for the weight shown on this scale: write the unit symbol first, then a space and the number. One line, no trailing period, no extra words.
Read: g 430
